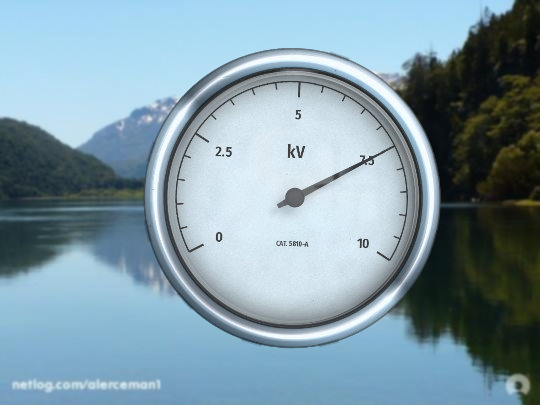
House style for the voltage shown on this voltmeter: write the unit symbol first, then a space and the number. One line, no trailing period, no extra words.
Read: kV 7.5
